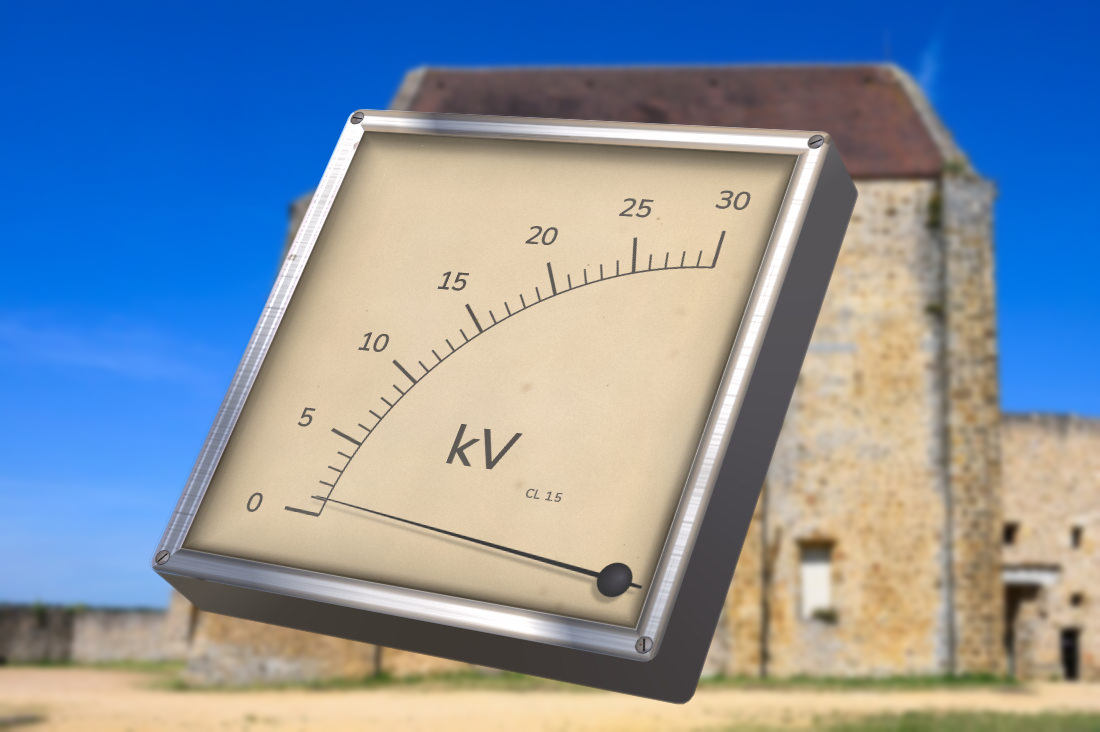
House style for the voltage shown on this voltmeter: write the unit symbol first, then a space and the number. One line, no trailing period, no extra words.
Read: kV 1
